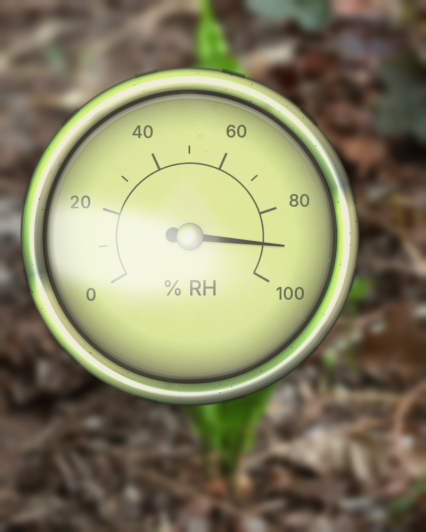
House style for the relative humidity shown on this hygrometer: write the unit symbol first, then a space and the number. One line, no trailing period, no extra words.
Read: % 90
